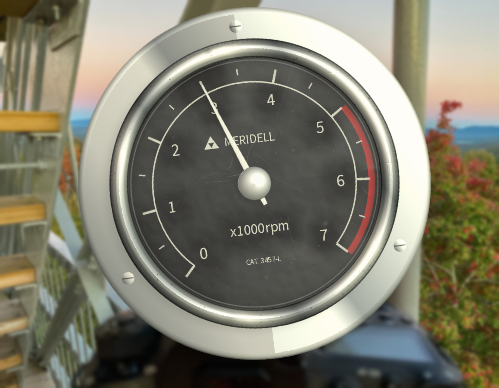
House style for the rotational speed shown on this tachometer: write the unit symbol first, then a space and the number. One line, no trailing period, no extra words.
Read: rpm 3000
